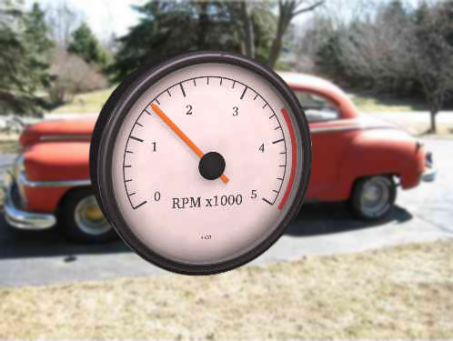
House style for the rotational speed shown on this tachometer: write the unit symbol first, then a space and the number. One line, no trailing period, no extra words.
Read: rpm 1500
